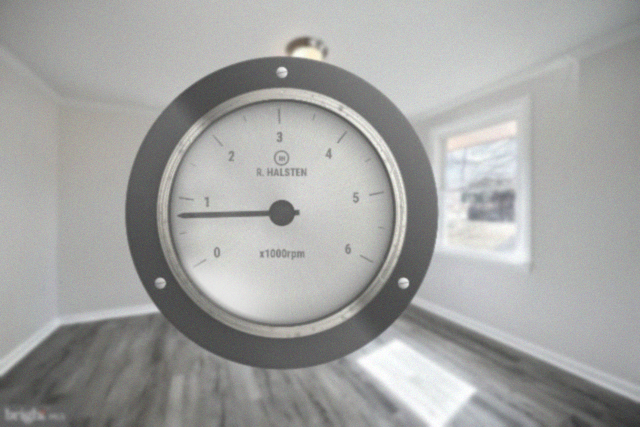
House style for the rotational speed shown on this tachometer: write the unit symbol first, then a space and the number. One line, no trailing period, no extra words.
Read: rpm 750
